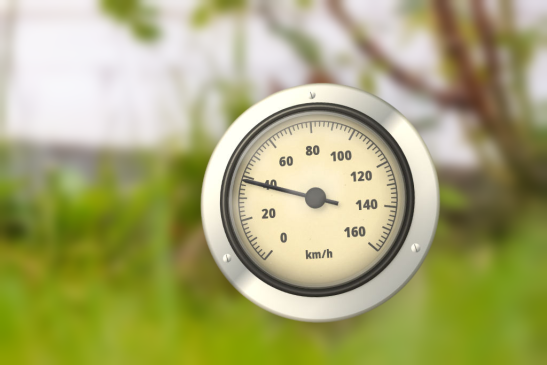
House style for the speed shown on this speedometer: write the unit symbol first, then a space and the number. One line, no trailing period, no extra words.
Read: km/h 38
